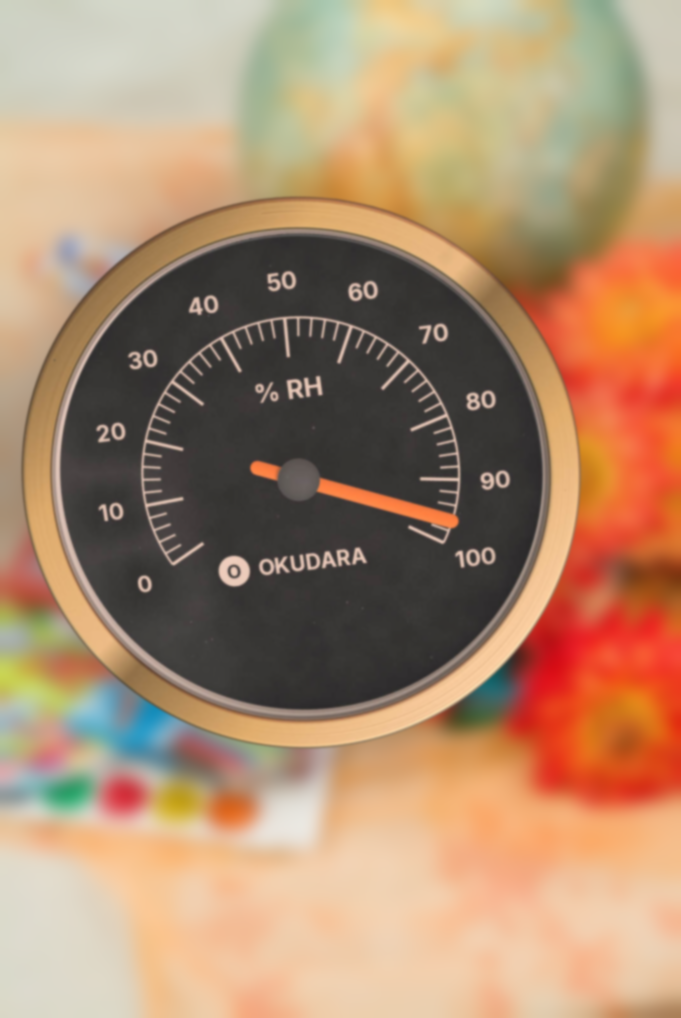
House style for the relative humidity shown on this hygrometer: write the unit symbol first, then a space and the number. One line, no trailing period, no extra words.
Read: % 96
